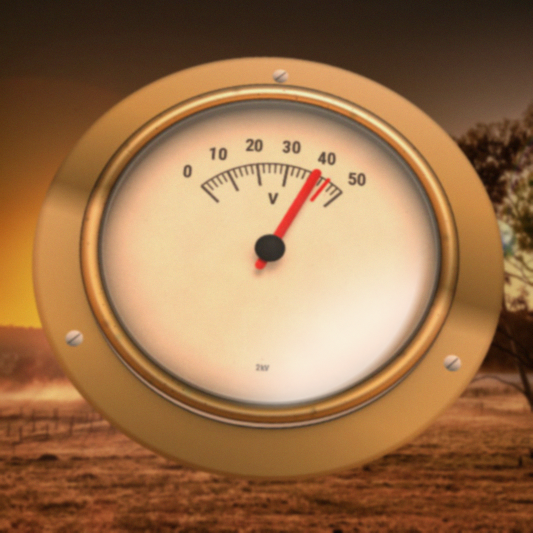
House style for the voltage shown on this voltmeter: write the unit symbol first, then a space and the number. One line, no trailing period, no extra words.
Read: V 40
